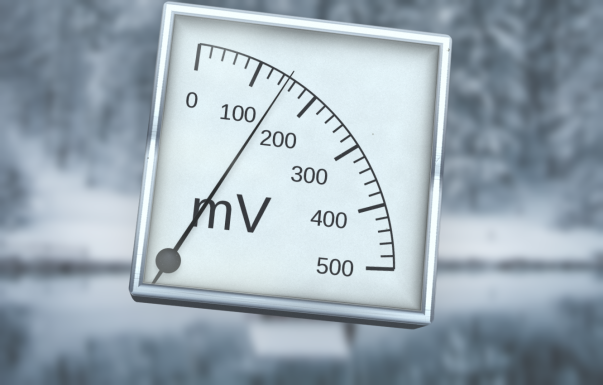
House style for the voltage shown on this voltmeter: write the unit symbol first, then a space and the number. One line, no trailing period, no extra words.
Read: mV 150
